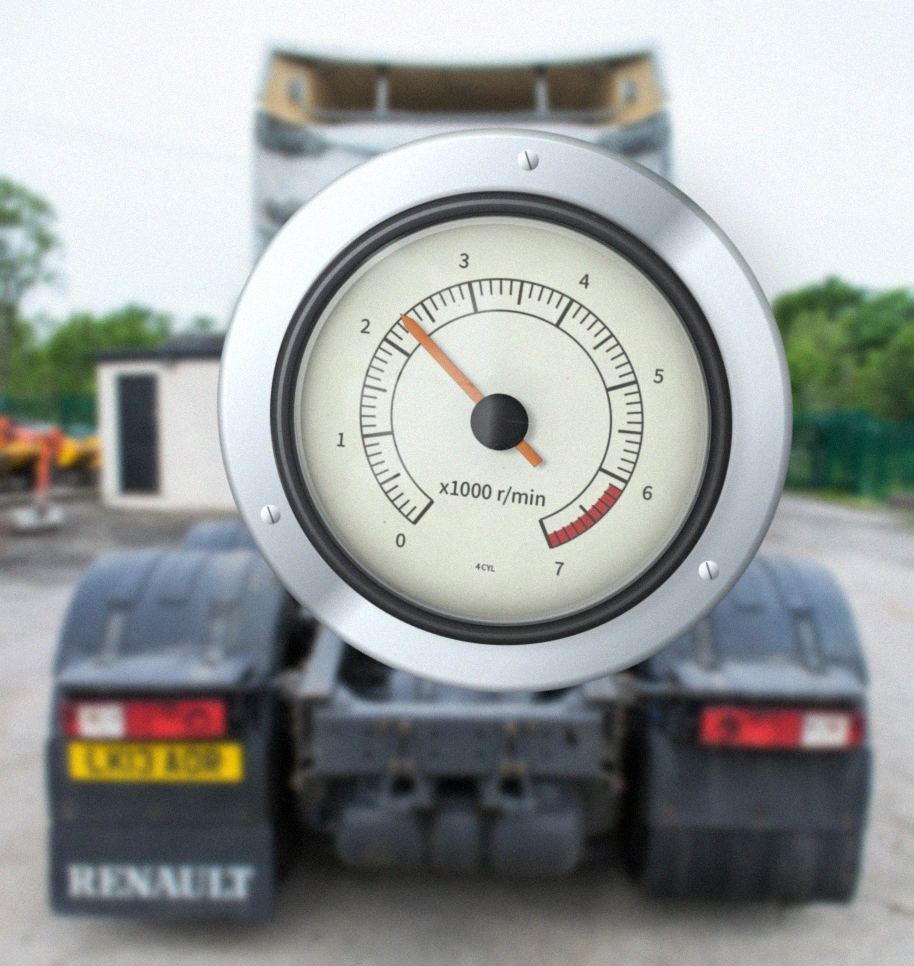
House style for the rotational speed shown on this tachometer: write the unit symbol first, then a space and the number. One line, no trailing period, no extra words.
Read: rpm 2300
